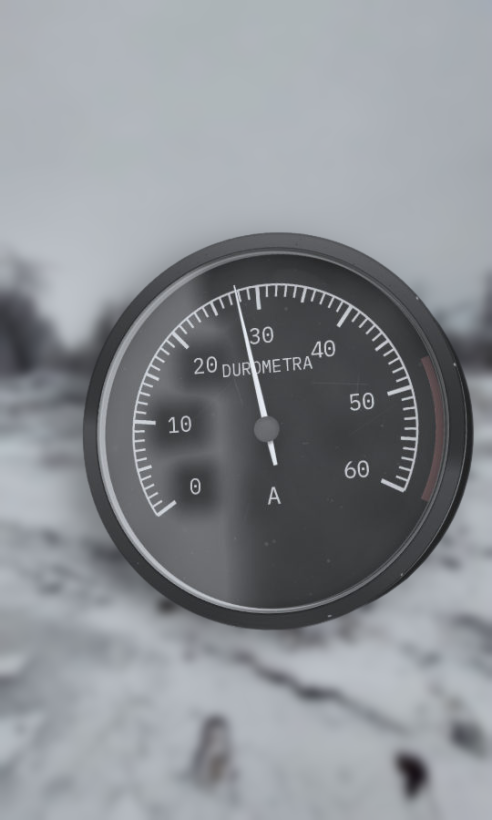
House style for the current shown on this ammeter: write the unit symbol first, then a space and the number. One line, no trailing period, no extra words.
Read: A 28
